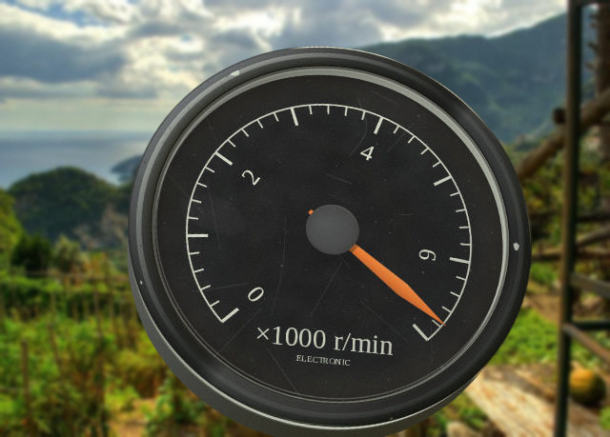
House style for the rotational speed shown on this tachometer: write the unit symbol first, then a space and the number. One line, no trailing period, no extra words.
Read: rpm 6800
